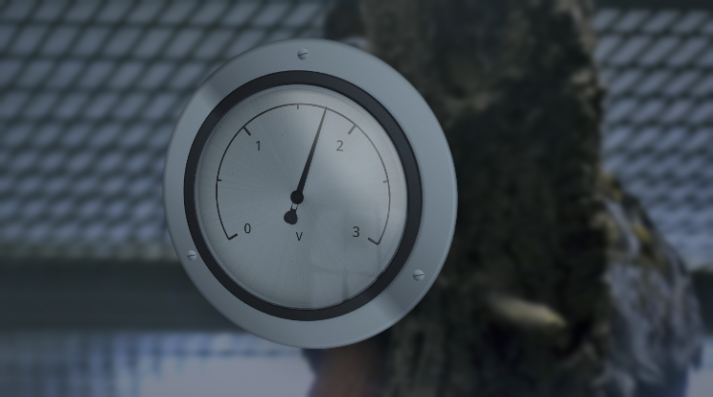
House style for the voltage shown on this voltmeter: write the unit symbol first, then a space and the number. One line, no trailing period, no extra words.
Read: V 1.75
